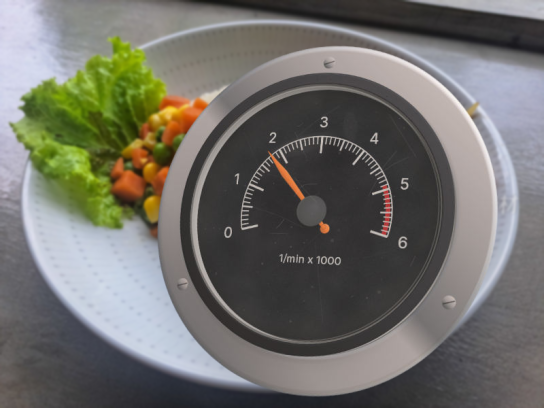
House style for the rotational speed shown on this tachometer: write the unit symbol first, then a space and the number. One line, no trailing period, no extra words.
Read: rpm 1800
